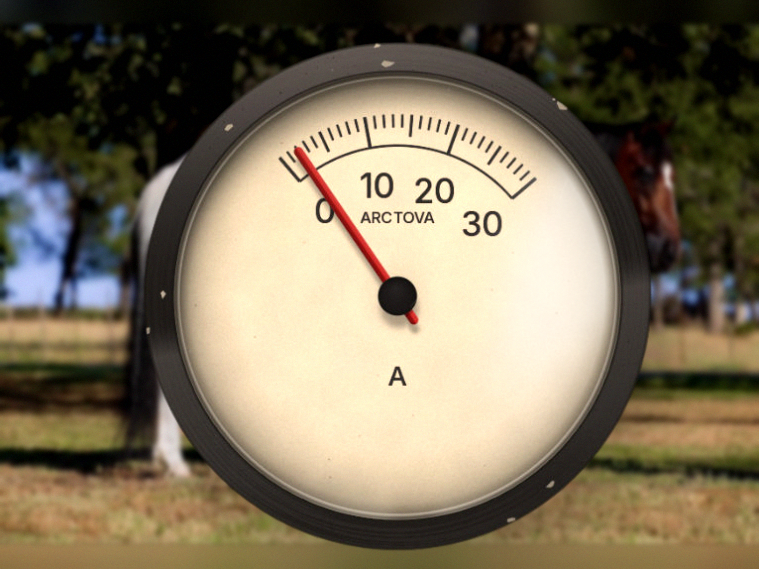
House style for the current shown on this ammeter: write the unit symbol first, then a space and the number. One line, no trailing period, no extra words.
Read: A 2
